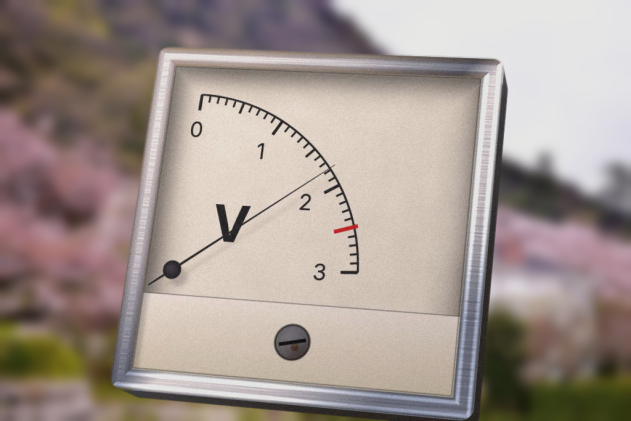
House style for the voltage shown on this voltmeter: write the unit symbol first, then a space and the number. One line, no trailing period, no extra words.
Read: V 1.8
